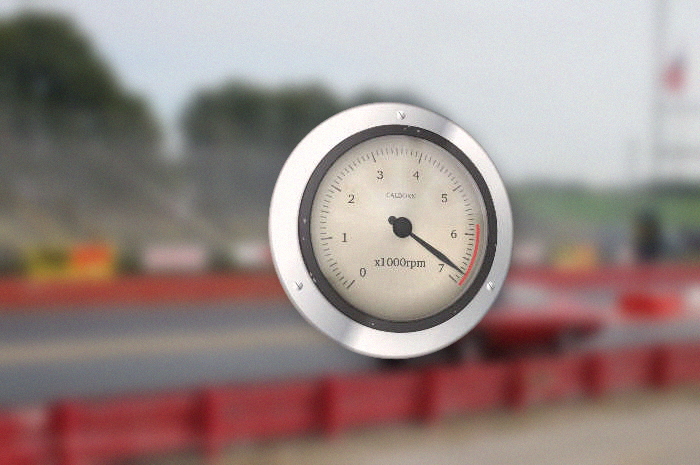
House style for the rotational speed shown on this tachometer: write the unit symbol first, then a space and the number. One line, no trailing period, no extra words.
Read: rpm 6800
